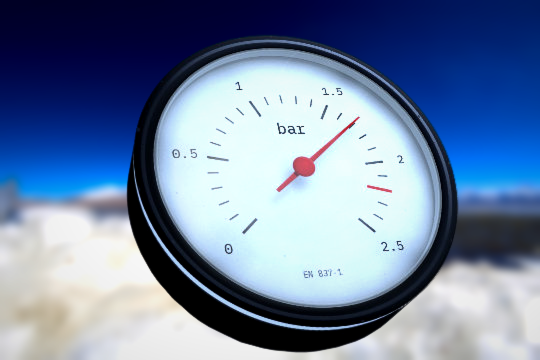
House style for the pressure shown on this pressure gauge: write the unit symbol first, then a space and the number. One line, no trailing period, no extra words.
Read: bar 1.7
